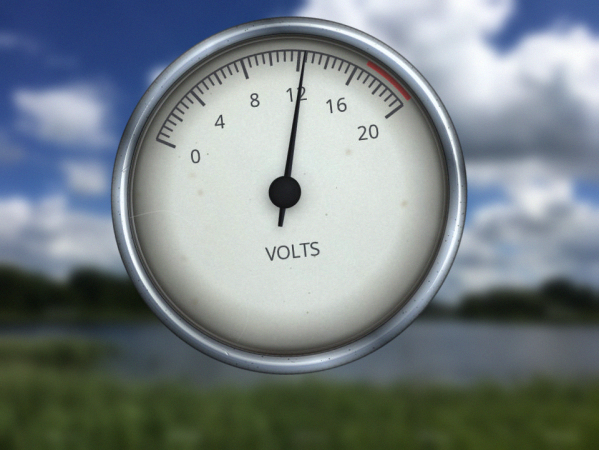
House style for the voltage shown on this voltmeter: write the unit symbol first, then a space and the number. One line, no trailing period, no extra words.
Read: V 12.5
